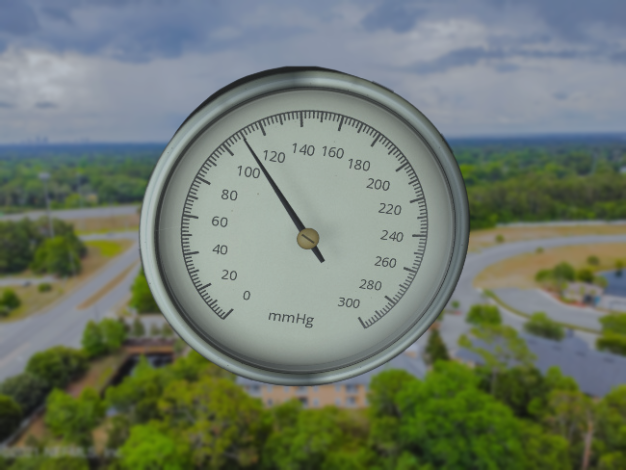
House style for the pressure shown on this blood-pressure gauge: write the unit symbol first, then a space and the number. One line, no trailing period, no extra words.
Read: mmHg 110
